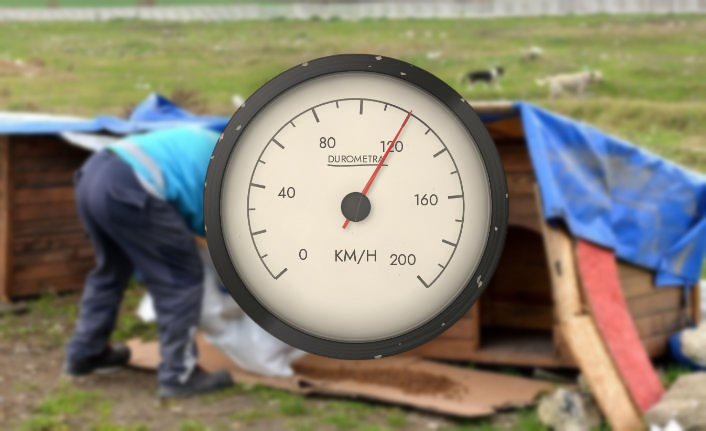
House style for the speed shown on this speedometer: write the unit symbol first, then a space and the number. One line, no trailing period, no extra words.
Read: km/h 120
